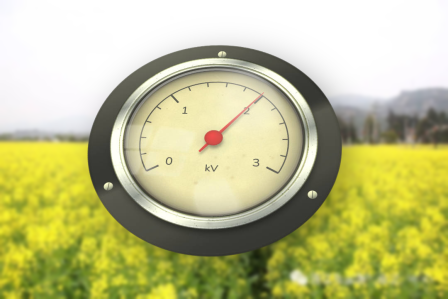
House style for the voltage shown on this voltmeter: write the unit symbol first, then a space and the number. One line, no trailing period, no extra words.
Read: kV 2
